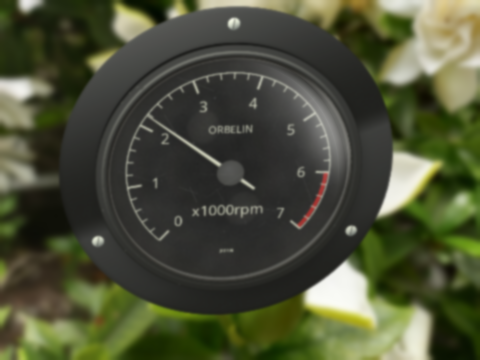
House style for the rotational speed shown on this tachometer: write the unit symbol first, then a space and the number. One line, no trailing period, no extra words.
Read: rpm 2200
